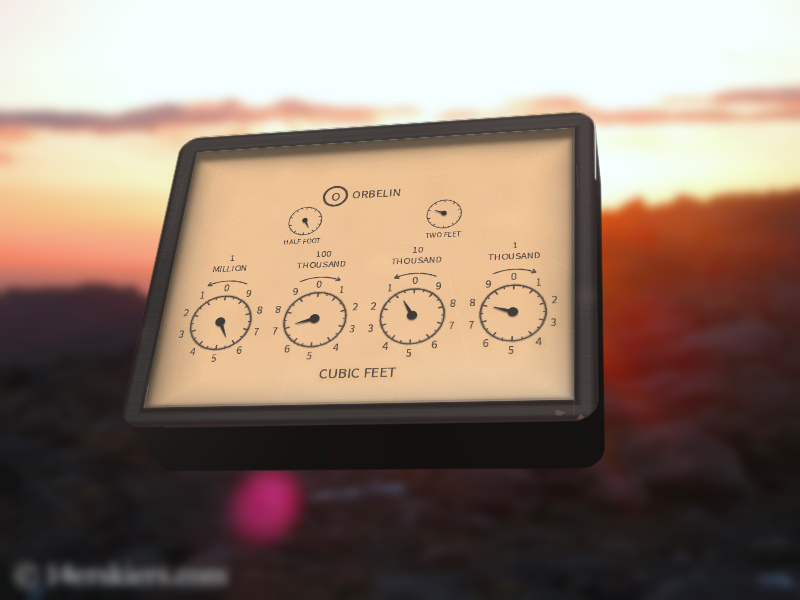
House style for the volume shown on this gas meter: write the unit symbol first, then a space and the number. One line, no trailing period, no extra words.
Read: ft³ 570800
